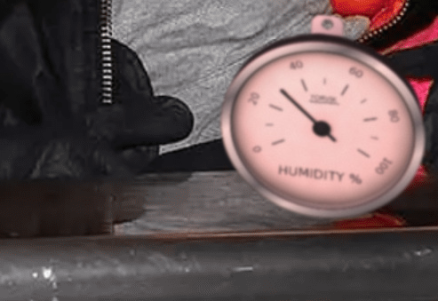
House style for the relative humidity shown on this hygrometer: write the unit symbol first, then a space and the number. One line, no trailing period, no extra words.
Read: % 30
